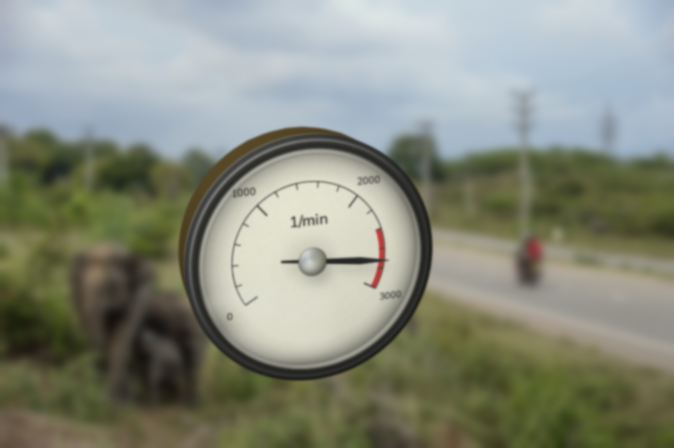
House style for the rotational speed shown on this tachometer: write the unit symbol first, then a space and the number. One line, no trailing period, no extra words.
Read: rpm 2700
